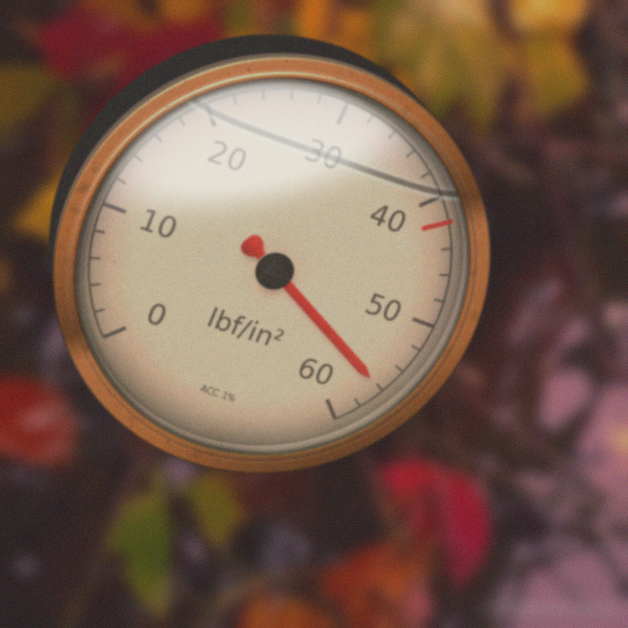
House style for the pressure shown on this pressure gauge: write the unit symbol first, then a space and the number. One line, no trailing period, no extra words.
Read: psi 56
